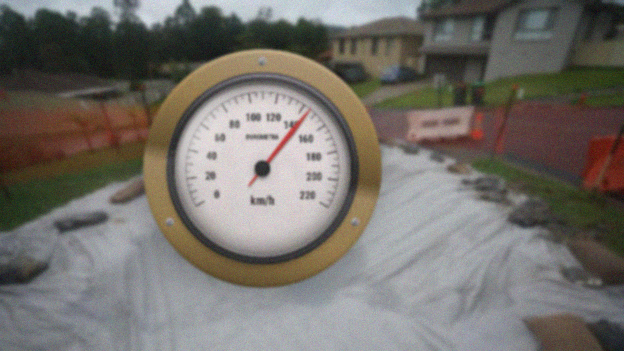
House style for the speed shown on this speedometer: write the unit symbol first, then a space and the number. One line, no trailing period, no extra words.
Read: km/h 145
